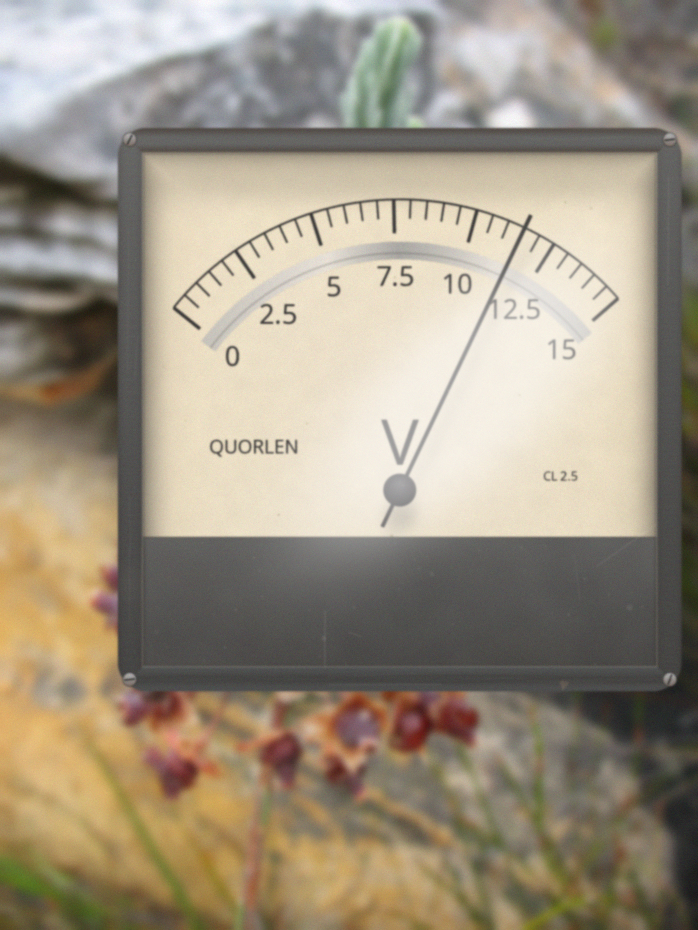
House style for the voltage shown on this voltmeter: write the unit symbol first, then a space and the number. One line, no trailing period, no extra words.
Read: V 11.5
